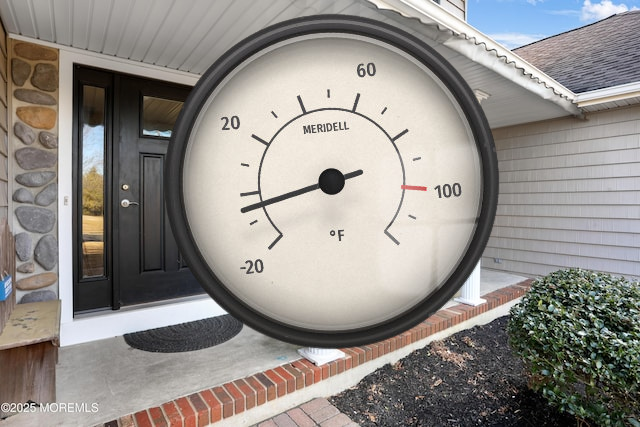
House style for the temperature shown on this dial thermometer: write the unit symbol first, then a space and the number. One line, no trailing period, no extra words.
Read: °F -5
